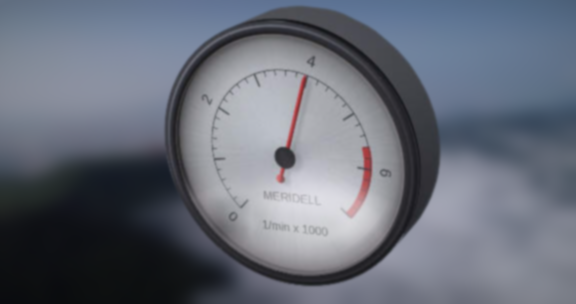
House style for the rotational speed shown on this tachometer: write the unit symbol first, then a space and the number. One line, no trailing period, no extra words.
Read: rpm 4000
